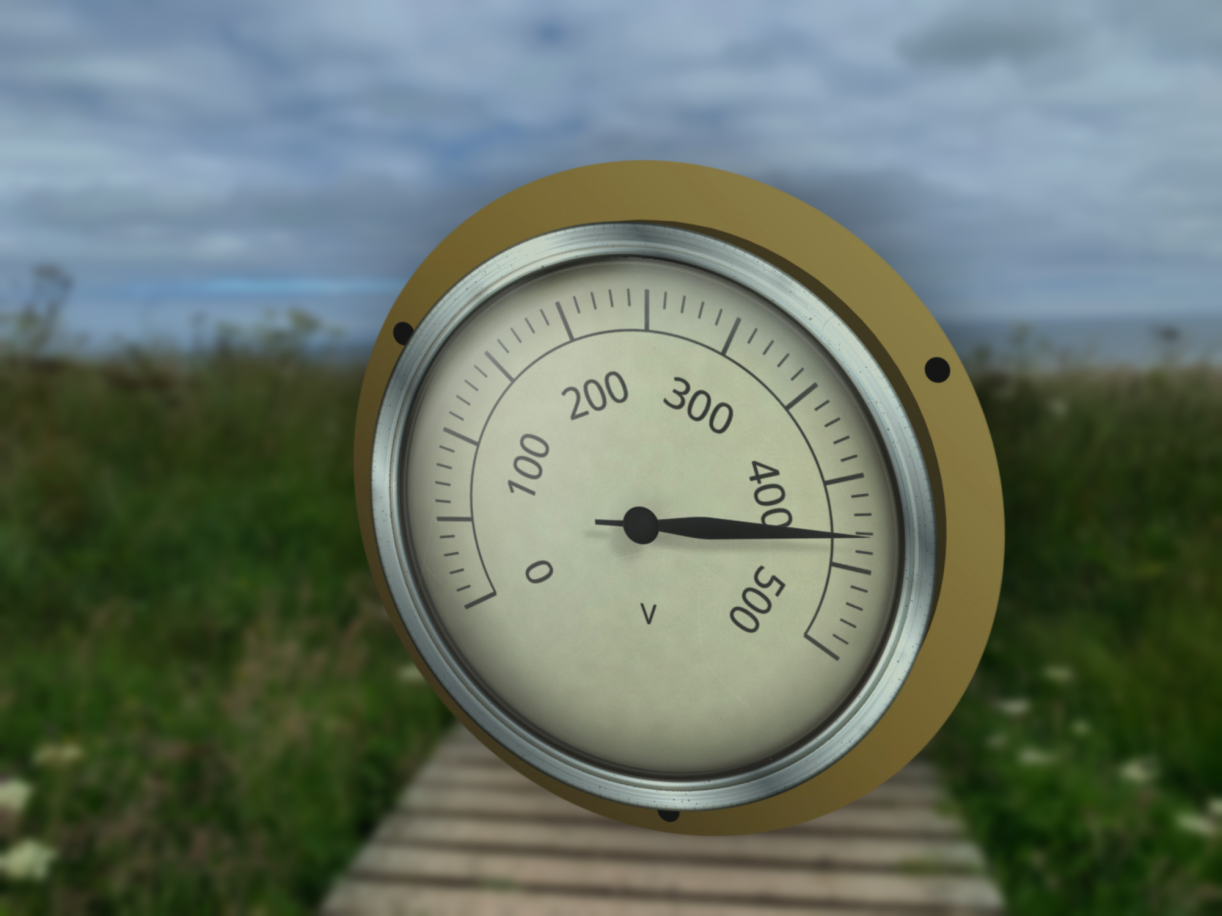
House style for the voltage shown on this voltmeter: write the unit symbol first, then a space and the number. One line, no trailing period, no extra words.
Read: V 430
